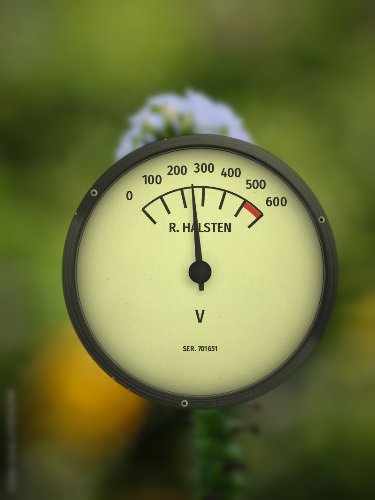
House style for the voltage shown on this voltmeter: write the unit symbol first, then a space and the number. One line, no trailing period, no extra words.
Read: V 250
